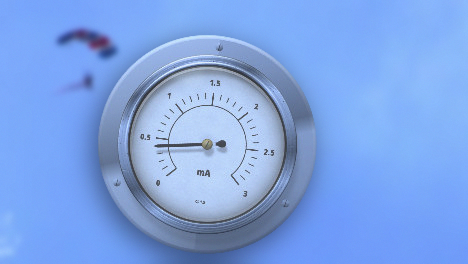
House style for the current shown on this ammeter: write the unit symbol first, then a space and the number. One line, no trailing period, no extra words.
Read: mA 0.4
